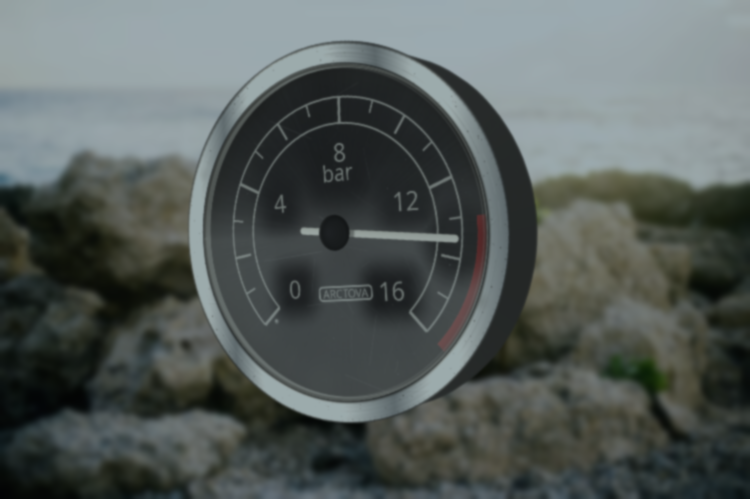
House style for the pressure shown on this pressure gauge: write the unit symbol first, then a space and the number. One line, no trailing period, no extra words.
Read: bar 13.5
